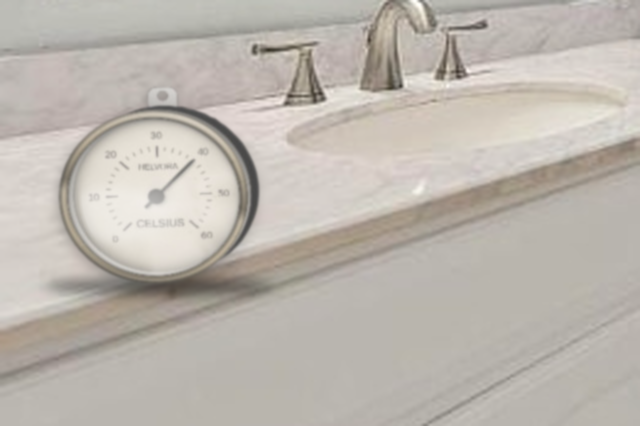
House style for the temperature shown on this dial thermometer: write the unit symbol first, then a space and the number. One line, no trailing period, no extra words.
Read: °C 40
